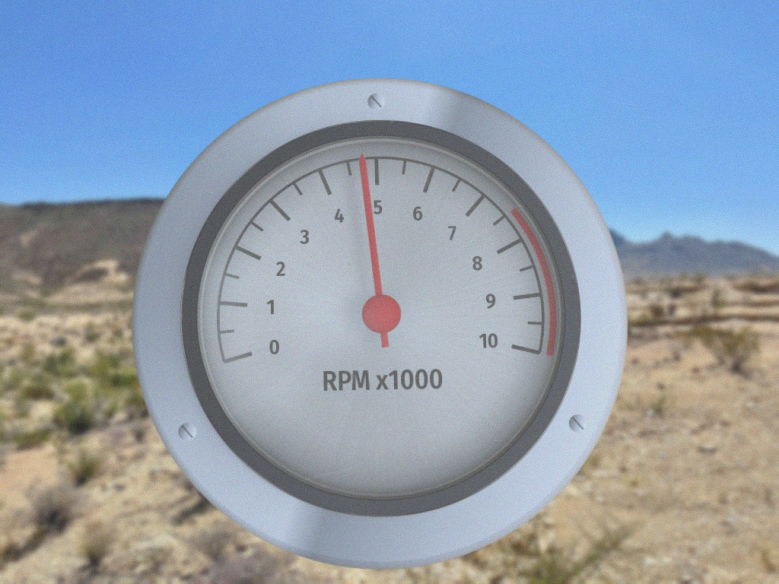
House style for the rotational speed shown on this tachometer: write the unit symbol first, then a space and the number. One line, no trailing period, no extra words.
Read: rpm 4750
